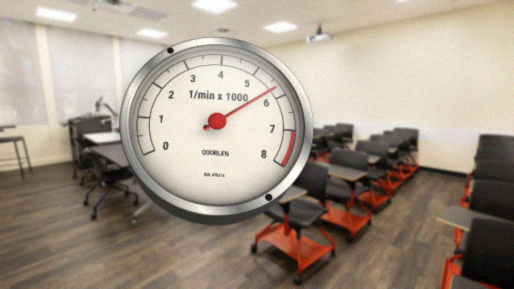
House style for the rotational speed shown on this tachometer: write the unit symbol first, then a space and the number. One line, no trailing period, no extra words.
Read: rpm 5750
